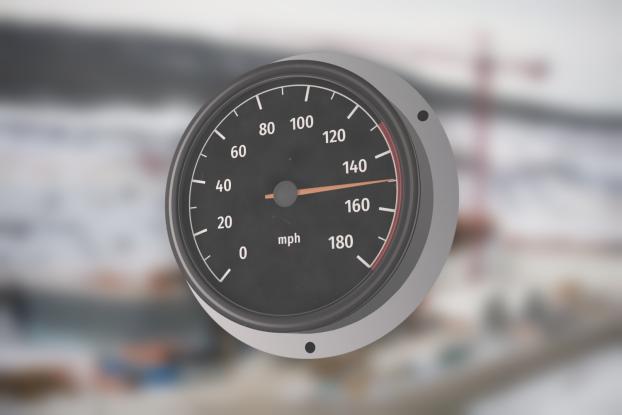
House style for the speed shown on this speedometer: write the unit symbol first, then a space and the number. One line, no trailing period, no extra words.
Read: mph 150
